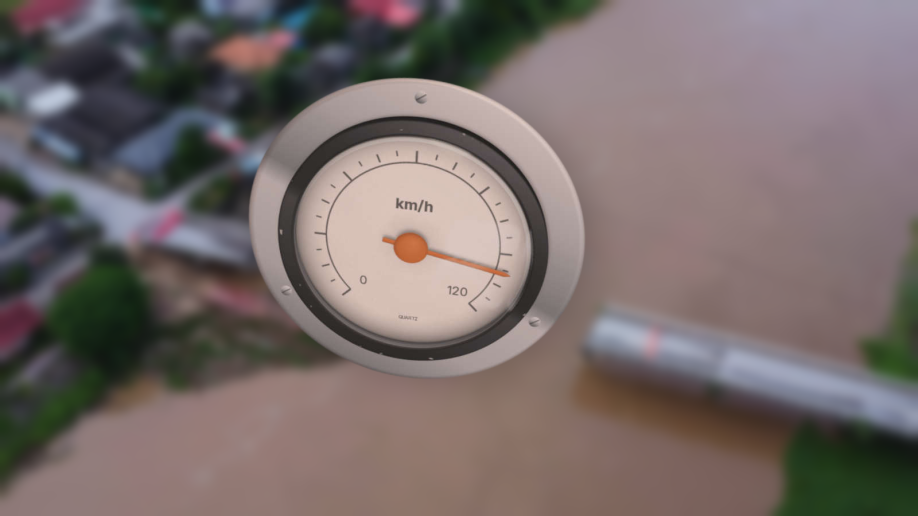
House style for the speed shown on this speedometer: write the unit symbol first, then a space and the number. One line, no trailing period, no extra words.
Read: km/h 105
